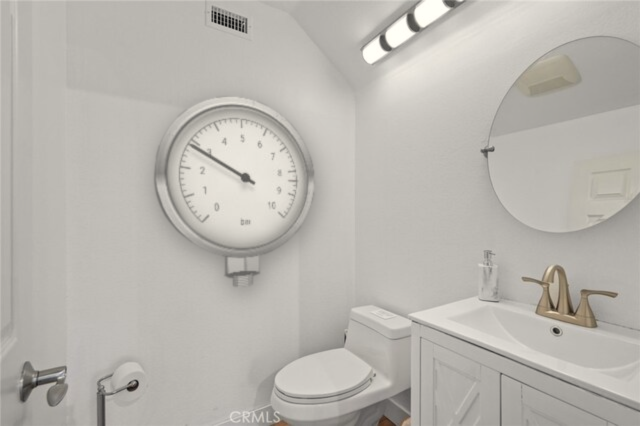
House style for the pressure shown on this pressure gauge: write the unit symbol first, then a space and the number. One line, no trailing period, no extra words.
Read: bar 2.8
